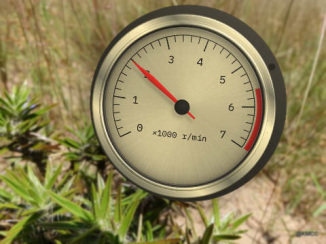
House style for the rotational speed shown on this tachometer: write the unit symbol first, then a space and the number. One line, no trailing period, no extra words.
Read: rpm 2000
